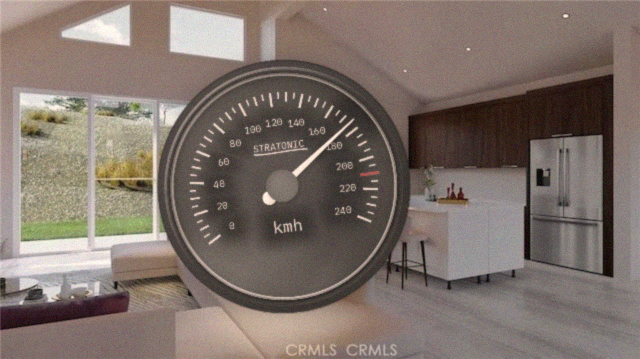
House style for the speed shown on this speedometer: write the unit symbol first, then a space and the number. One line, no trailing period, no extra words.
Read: km/h 175
